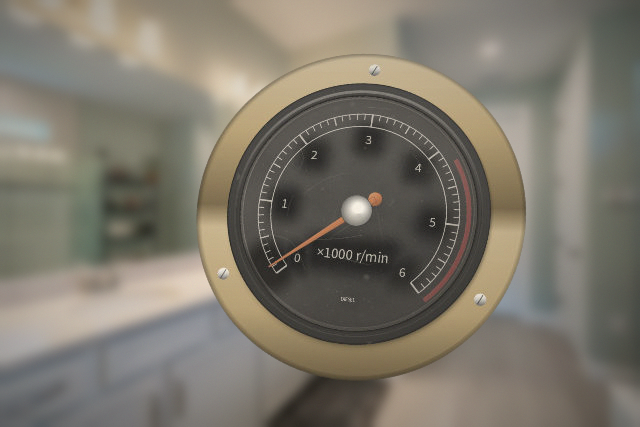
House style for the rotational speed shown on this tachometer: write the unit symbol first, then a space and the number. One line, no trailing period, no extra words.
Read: rpm 100
